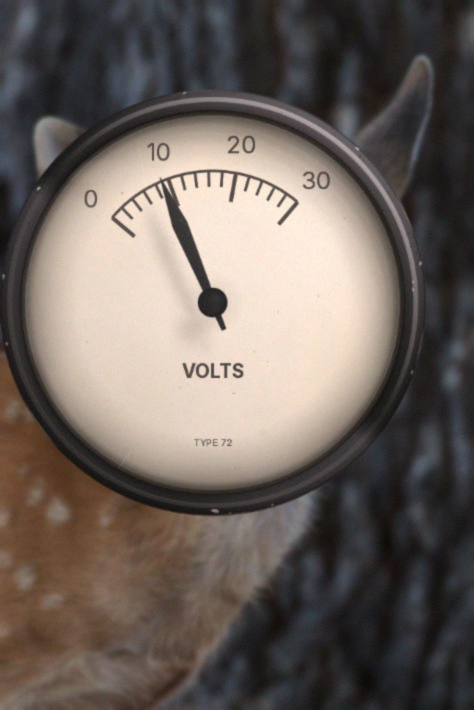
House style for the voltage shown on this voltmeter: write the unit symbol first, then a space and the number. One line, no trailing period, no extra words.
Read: V 9
